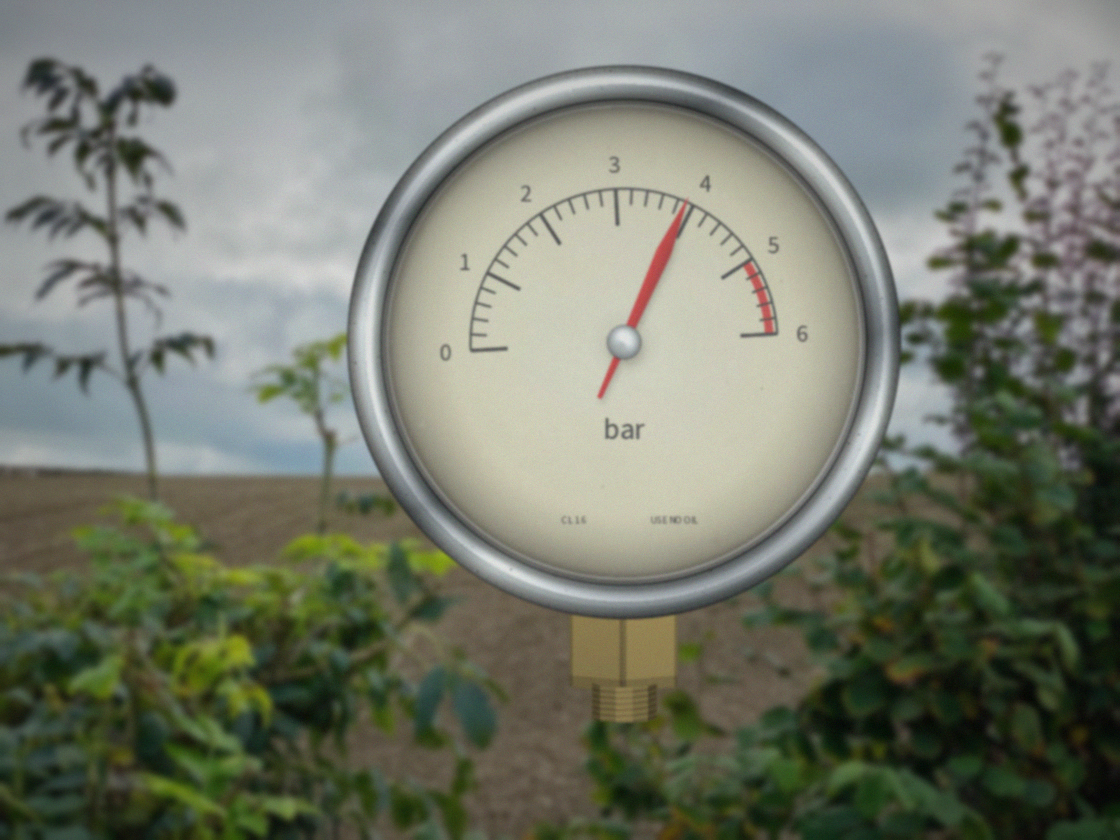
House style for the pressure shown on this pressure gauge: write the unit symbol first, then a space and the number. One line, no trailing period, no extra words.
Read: bar 3.9
